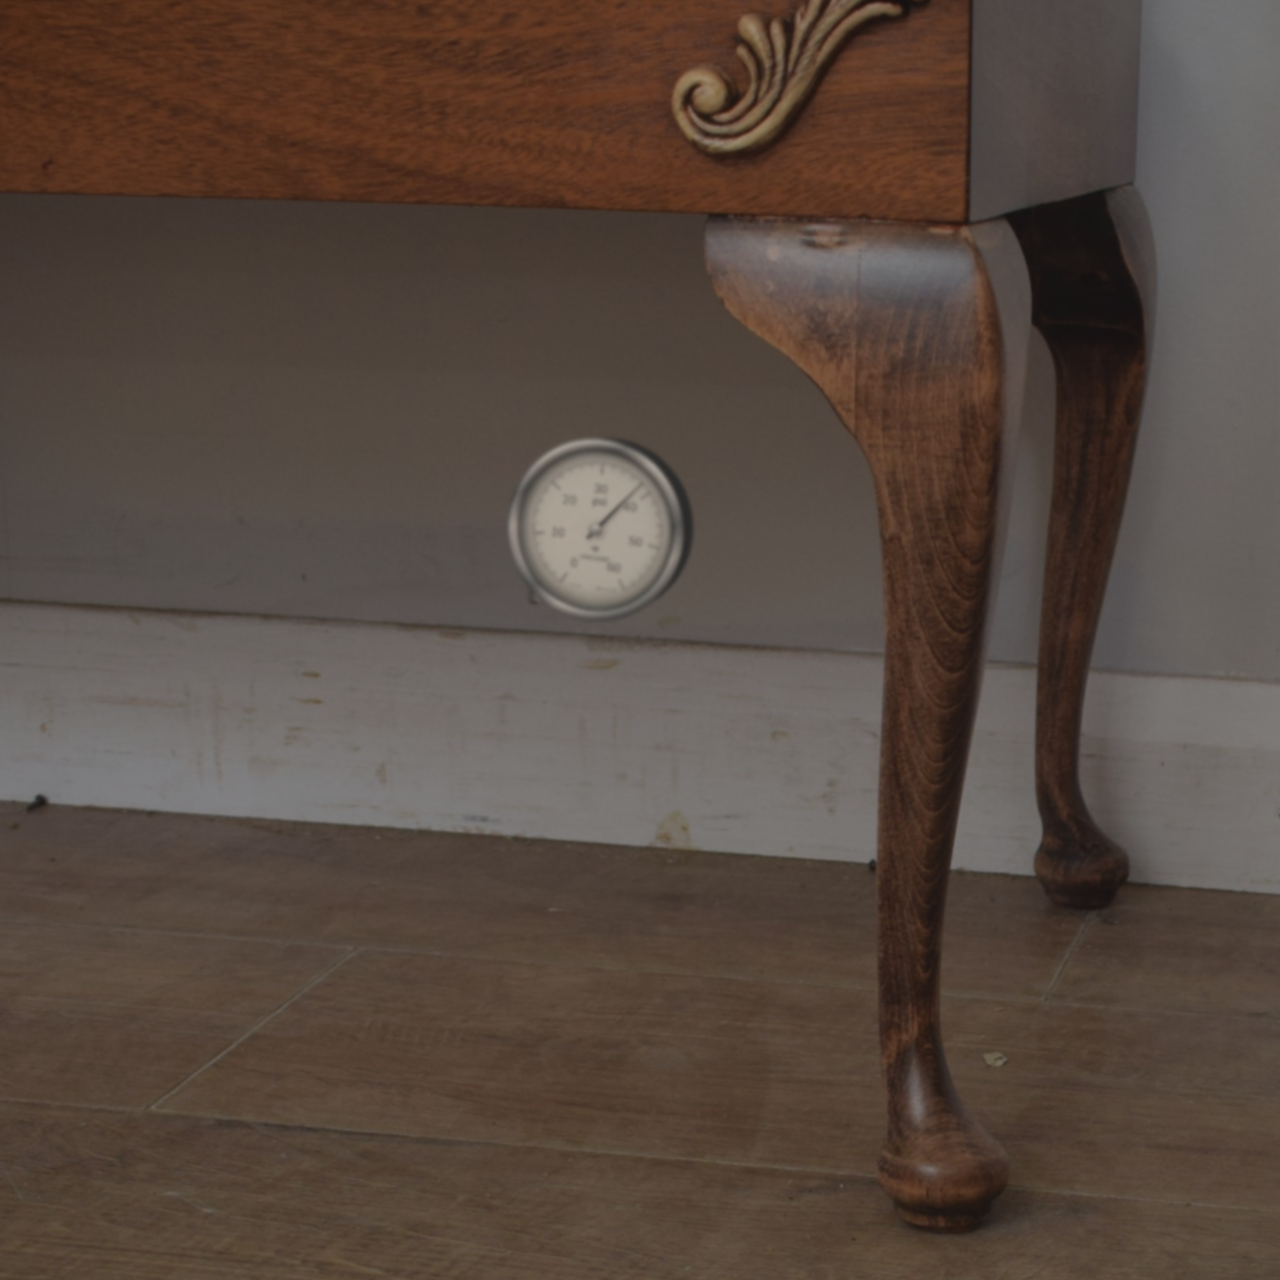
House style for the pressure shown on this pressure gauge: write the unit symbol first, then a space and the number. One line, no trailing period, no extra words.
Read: psi 38
